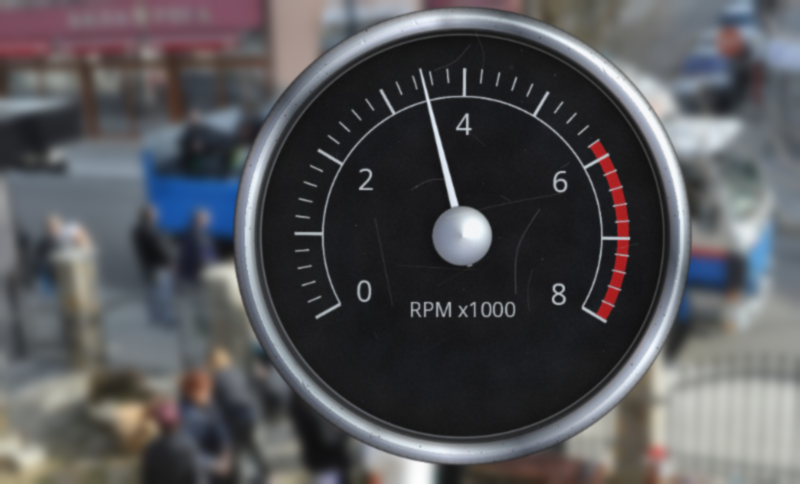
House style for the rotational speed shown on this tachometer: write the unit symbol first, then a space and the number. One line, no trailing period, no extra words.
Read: rpm 3500
